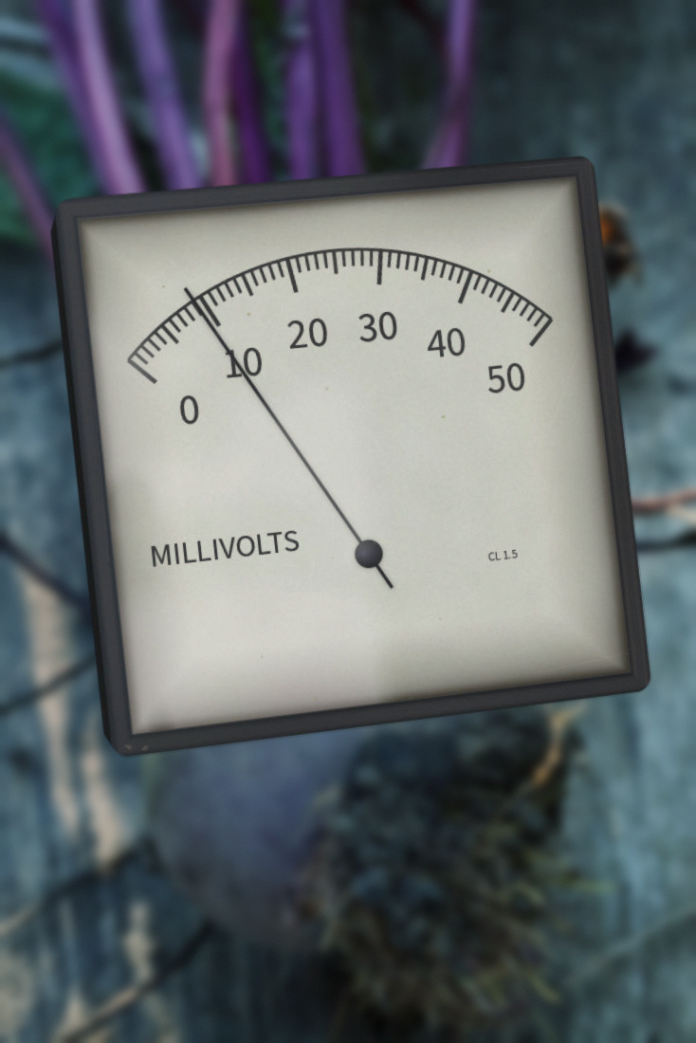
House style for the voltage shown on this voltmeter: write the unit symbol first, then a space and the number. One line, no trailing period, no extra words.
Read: mV 9
